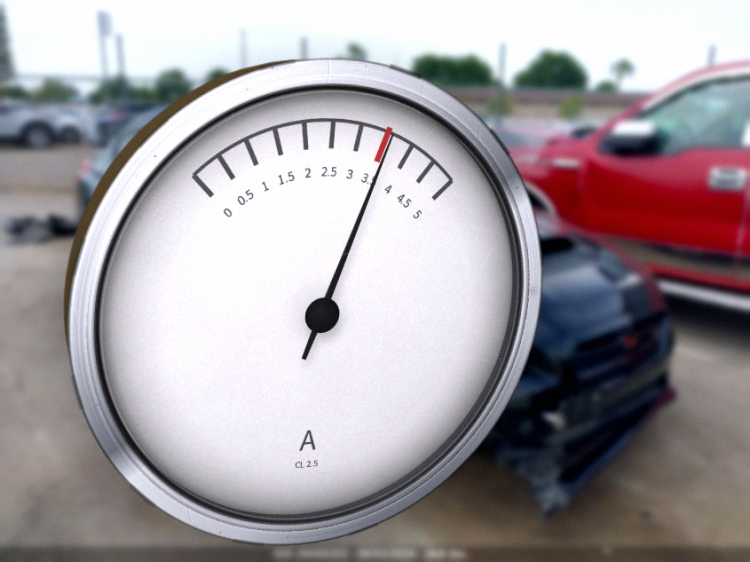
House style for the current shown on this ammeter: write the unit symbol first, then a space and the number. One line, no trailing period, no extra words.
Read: A 3.5
